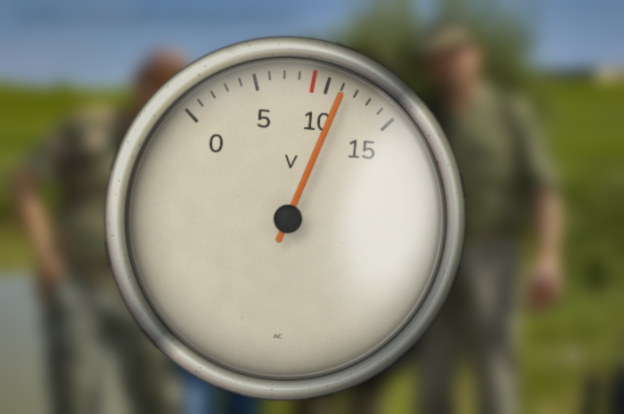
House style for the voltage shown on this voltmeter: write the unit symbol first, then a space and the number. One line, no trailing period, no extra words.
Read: V 11
